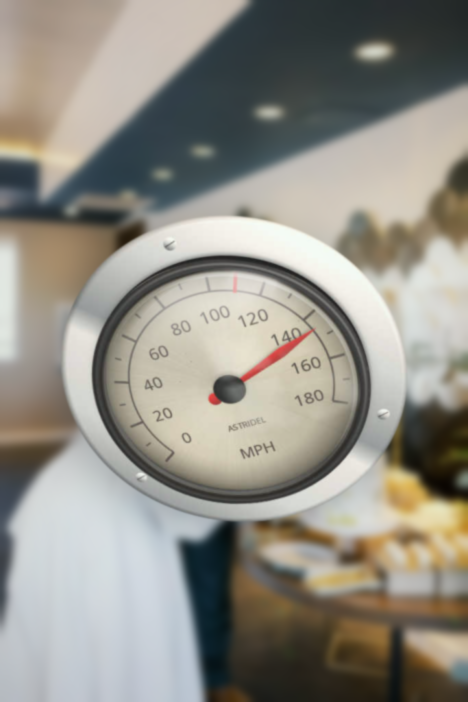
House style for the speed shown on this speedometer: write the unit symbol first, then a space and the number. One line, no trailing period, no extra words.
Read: mph 145
